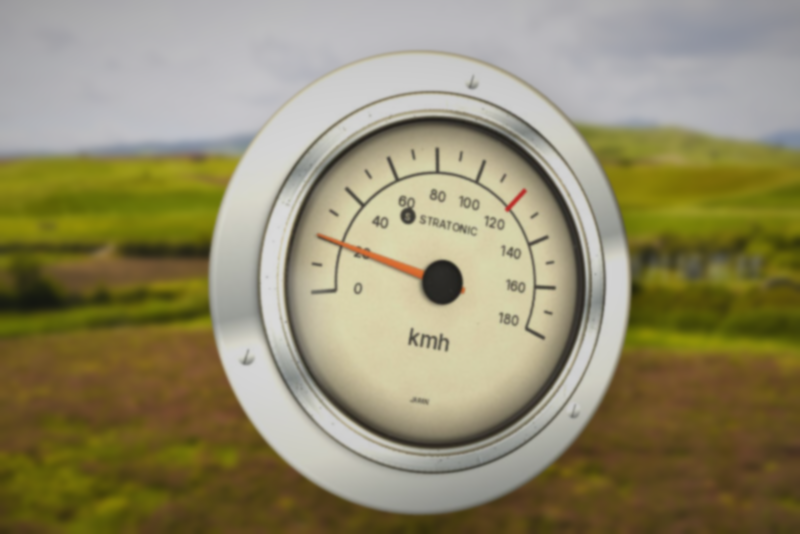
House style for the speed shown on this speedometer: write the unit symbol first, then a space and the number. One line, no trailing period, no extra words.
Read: km/h 20
